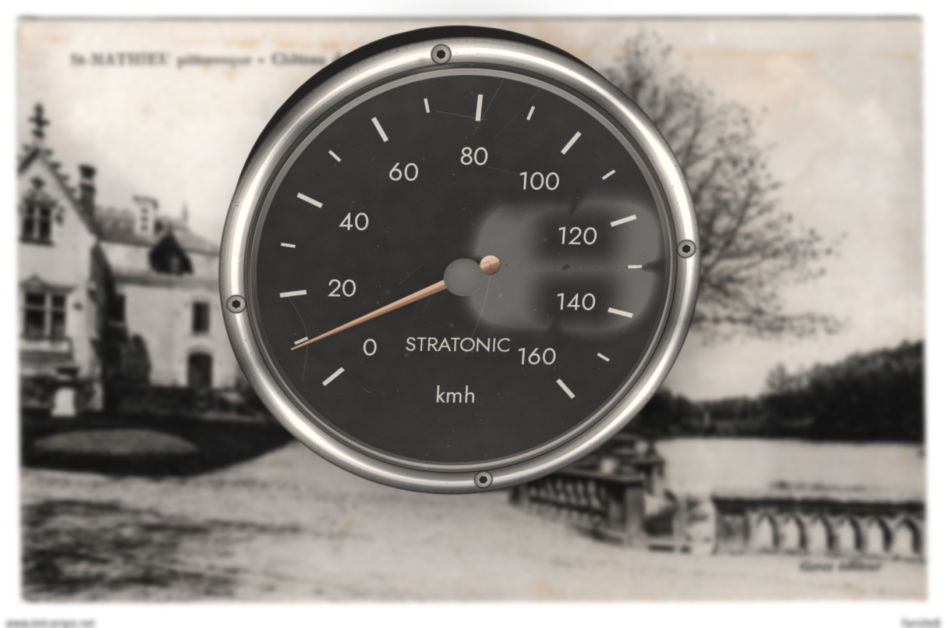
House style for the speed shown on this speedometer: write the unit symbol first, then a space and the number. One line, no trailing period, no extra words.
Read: km/h 10
